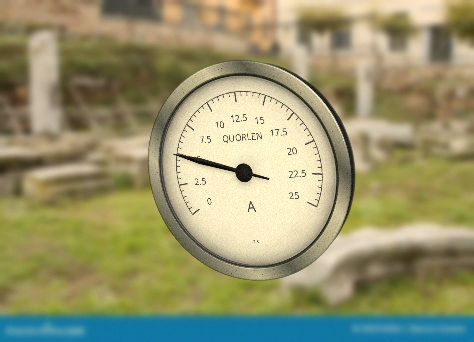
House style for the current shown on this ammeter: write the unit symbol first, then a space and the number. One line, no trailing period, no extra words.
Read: A 5
